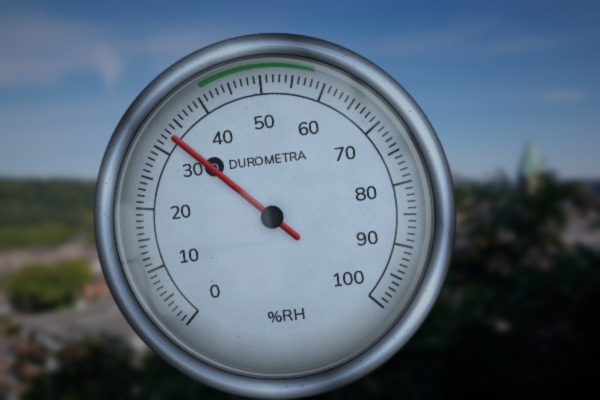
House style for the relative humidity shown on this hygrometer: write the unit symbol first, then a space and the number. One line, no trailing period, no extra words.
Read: % 33
